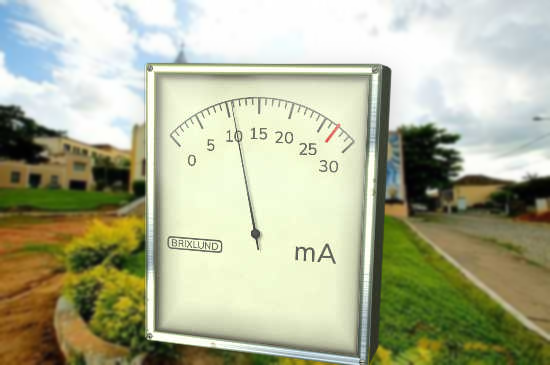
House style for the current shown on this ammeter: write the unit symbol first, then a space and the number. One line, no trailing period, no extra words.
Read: mA 11
